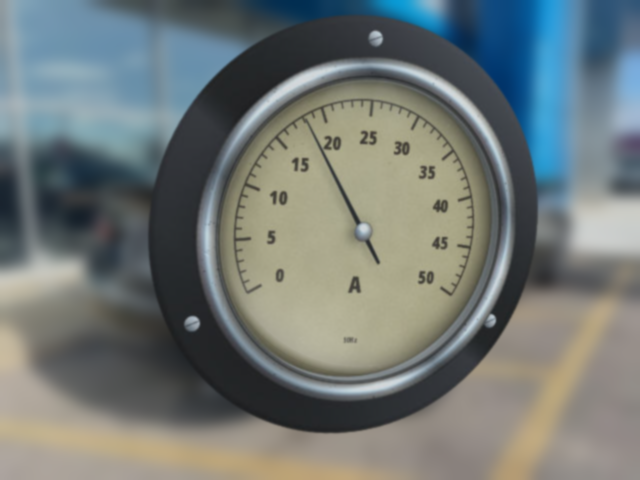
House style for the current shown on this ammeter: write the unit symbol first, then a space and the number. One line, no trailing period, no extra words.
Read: A 18
